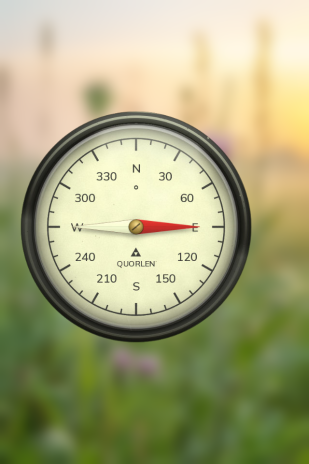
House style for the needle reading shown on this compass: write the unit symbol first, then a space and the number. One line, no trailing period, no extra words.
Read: ° 90
